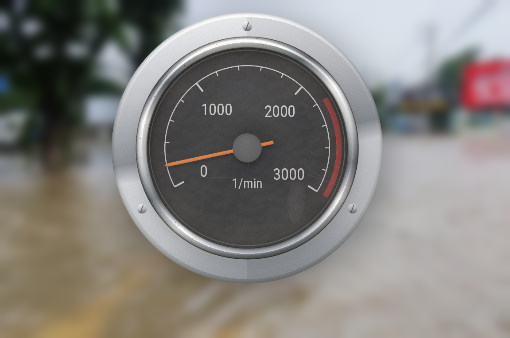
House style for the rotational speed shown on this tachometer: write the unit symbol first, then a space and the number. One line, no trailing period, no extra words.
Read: rpm 200
